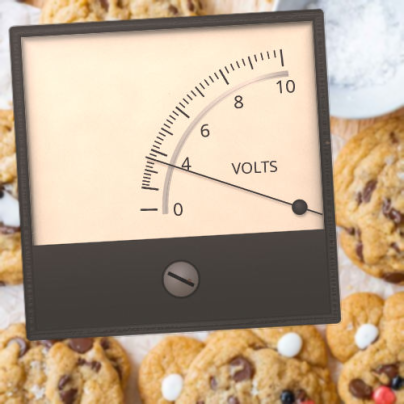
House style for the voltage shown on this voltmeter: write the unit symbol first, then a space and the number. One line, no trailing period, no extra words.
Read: V 3.6
